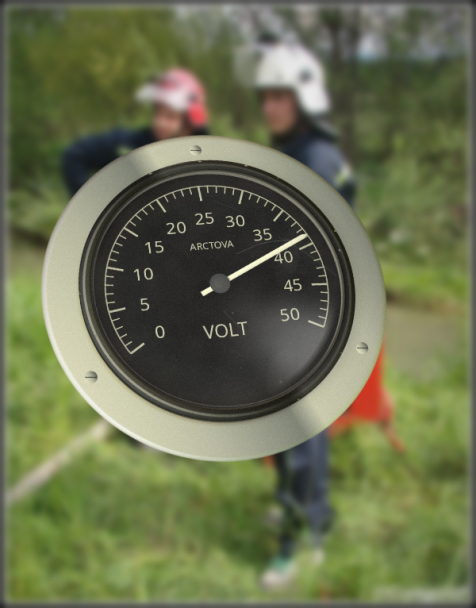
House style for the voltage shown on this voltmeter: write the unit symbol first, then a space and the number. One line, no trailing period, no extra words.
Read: V 39
